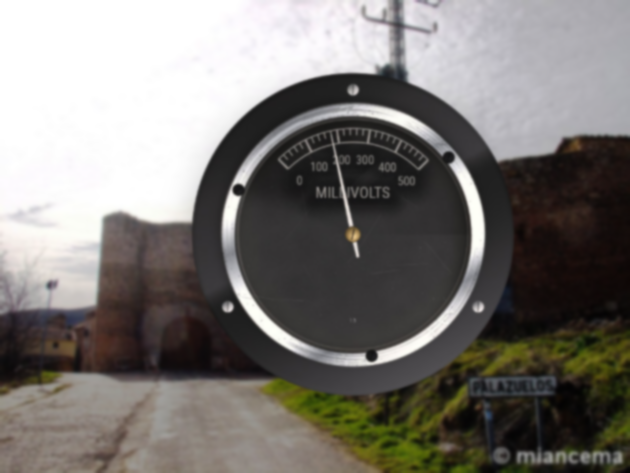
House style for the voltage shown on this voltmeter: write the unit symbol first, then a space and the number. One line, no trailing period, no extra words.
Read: mV 180
